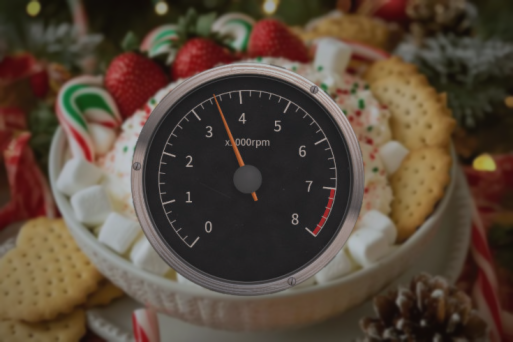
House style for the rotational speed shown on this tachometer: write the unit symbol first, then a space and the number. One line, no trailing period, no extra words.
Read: rpm 3500
